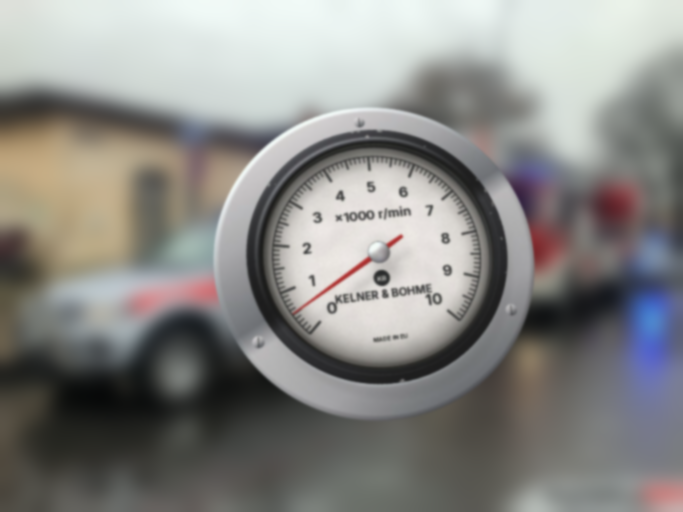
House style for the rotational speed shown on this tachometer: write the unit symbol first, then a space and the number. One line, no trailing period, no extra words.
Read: rpm 500
